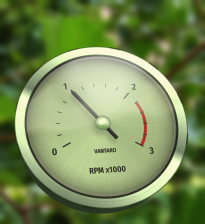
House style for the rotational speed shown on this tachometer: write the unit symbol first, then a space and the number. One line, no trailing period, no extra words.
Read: rpm 1000
